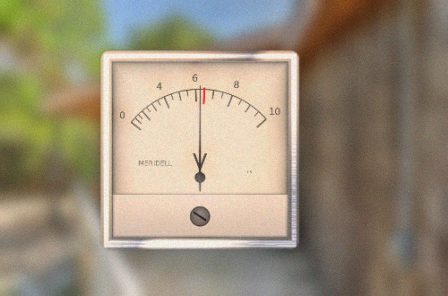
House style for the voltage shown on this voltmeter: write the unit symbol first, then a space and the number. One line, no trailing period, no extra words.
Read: V 6.25
